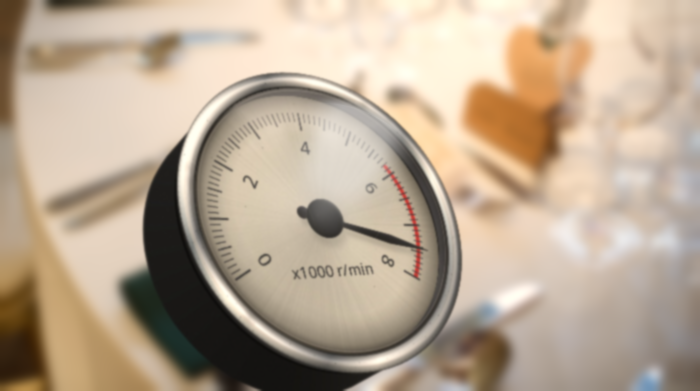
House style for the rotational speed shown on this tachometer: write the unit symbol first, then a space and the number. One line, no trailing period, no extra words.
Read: rpm 7500
